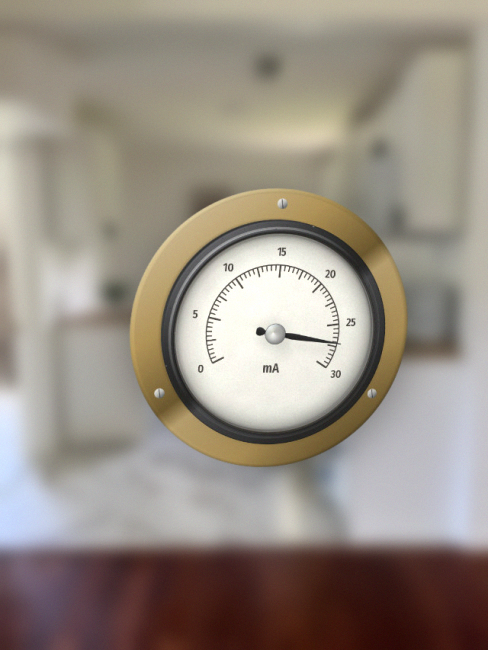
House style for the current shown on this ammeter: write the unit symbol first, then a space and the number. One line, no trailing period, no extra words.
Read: mA 27
